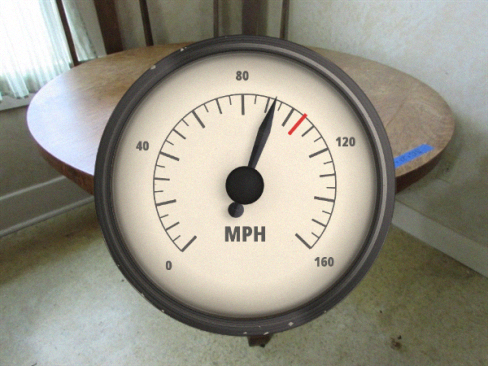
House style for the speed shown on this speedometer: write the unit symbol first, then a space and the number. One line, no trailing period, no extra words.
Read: mph 92.5
